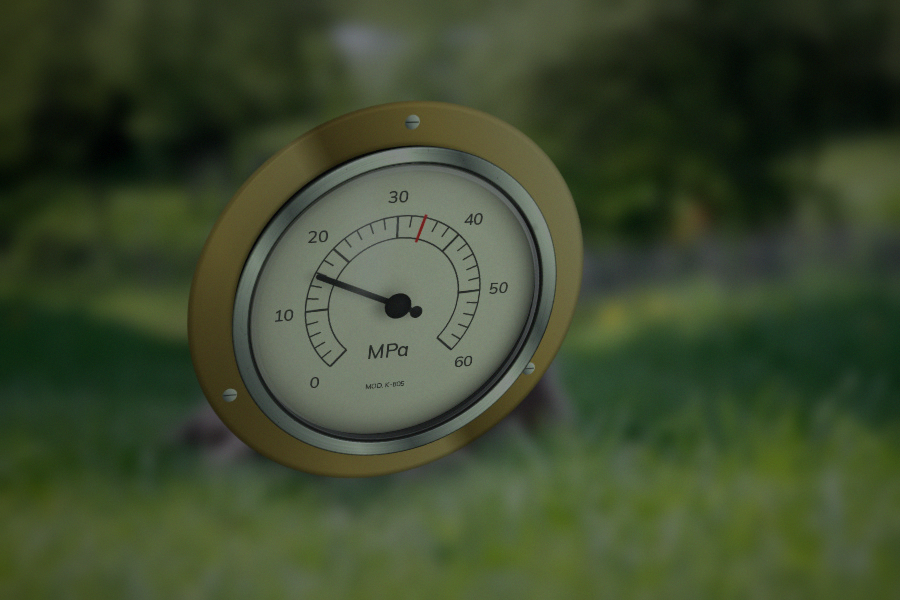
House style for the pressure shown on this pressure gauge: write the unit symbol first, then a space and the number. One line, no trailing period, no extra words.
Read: MPa 16
